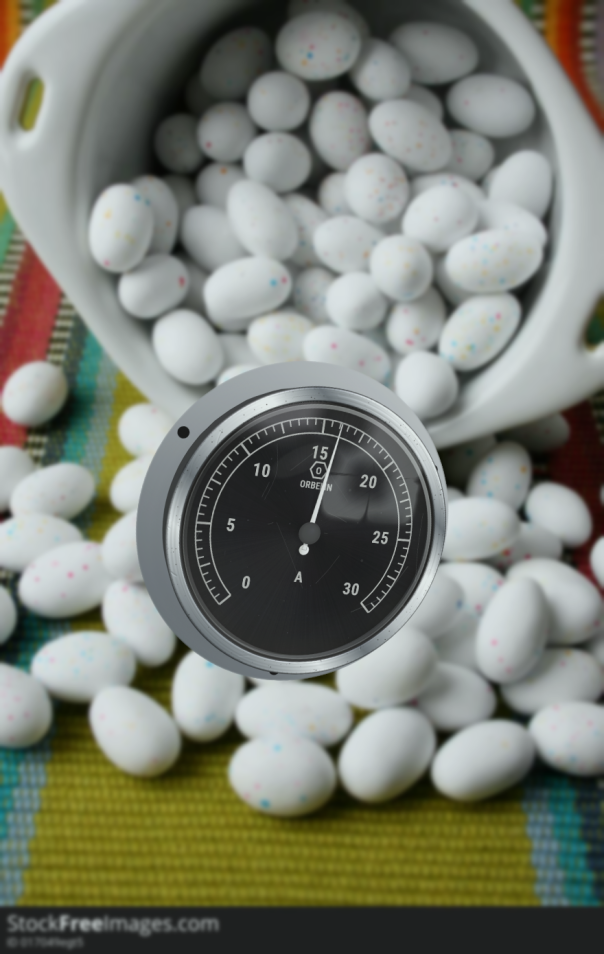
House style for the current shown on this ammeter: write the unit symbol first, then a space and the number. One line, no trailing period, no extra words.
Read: A 16
